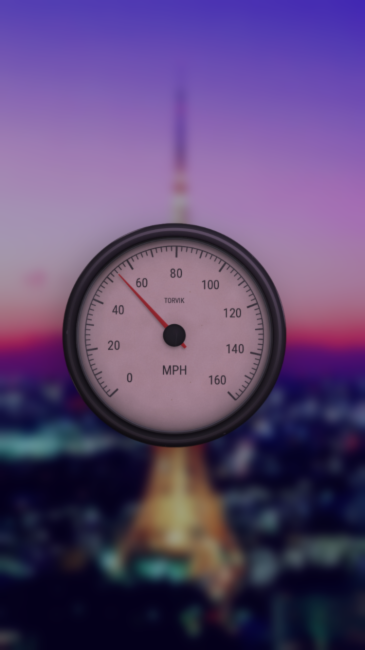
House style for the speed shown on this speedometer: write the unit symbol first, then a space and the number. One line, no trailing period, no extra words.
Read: mph 54
